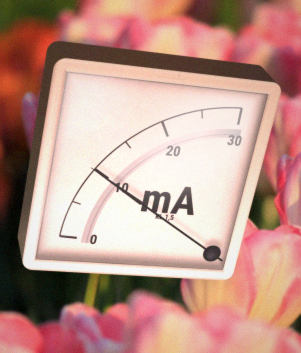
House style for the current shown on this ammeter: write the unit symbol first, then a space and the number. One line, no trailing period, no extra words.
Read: mA 10
